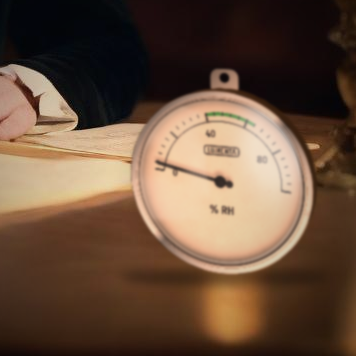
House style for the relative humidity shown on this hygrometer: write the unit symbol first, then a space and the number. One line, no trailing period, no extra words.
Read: % 4
